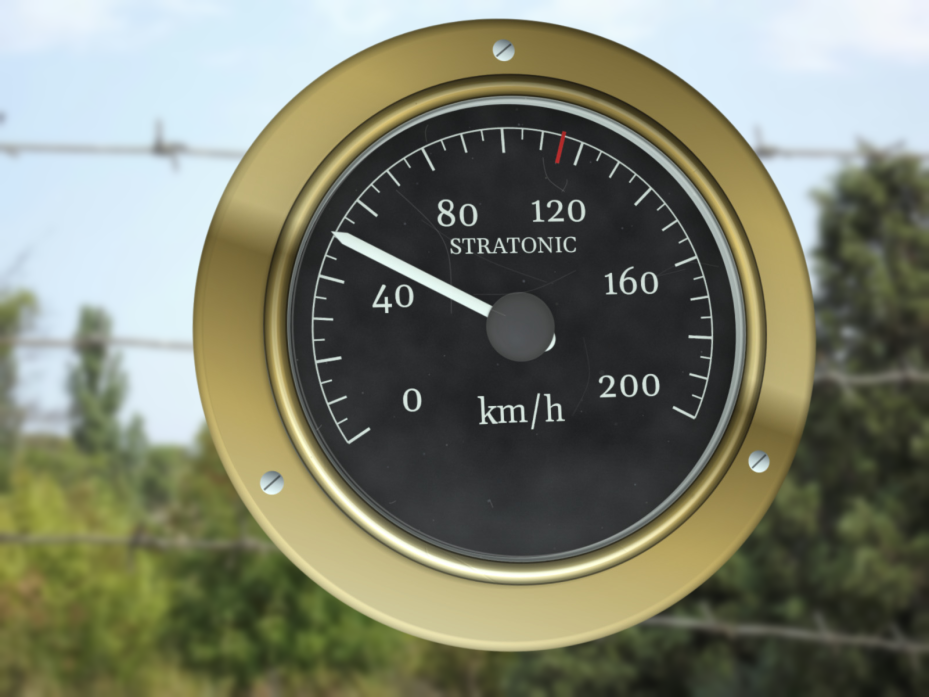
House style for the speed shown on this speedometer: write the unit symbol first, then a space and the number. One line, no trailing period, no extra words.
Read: km/h 50
